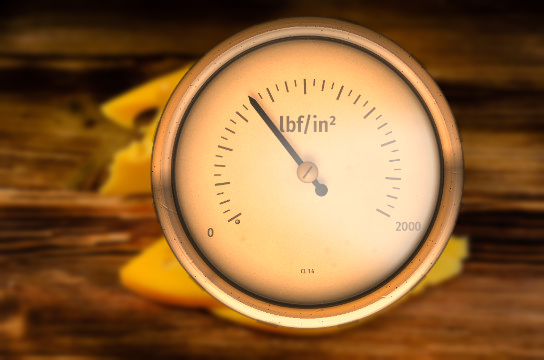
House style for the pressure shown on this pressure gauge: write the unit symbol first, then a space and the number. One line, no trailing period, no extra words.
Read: psi 700
